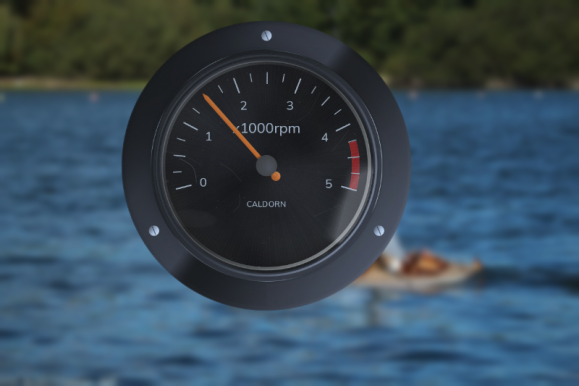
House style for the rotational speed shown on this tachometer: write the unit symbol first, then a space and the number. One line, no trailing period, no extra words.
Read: rpm 1500
